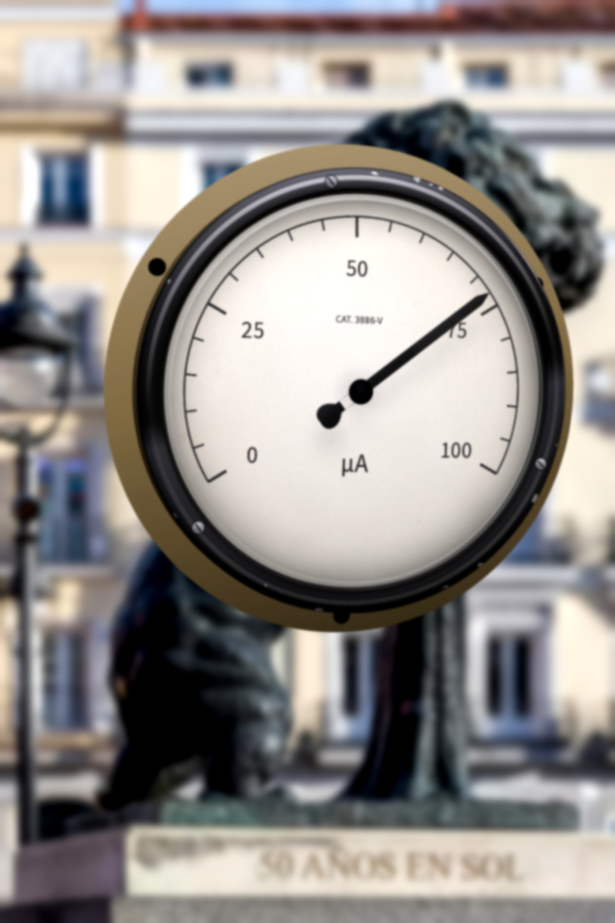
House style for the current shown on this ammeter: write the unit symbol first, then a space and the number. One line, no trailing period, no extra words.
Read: µA 72.5
